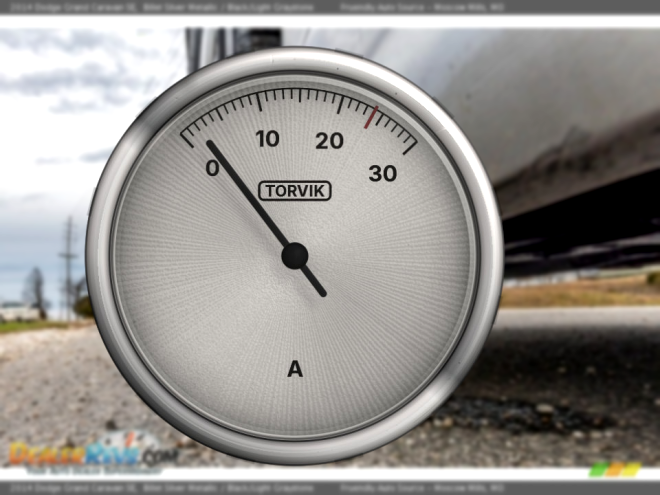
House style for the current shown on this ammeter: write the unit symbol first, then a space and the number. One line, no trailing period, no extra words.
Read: A 2
